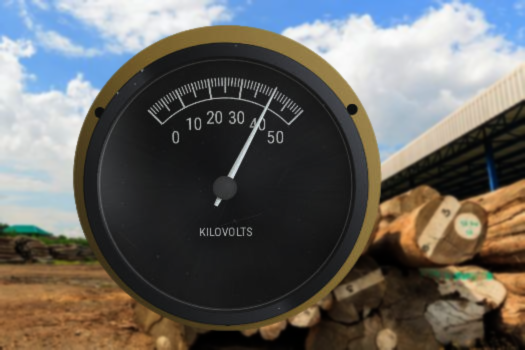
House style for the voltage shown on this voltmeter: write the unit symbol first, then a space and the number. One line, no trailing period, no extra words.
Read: kV 40
